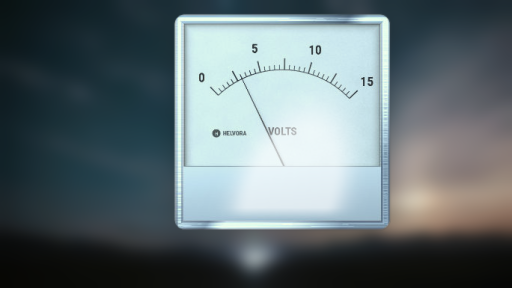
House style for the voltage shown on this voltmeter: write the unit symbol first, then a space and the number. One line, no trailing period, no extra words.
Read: V 3
